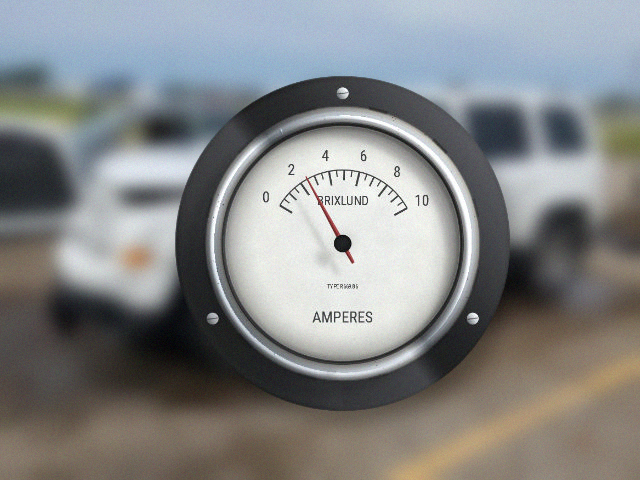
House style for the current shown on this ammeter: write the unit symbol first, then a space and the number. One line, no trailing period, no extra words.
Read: A 2.5
